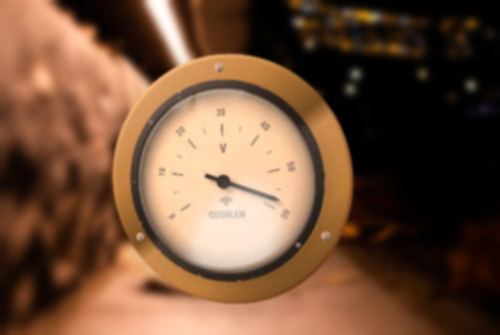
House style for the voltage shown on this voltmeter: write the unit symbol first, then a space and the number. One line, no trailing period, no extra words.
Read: V 57.5
